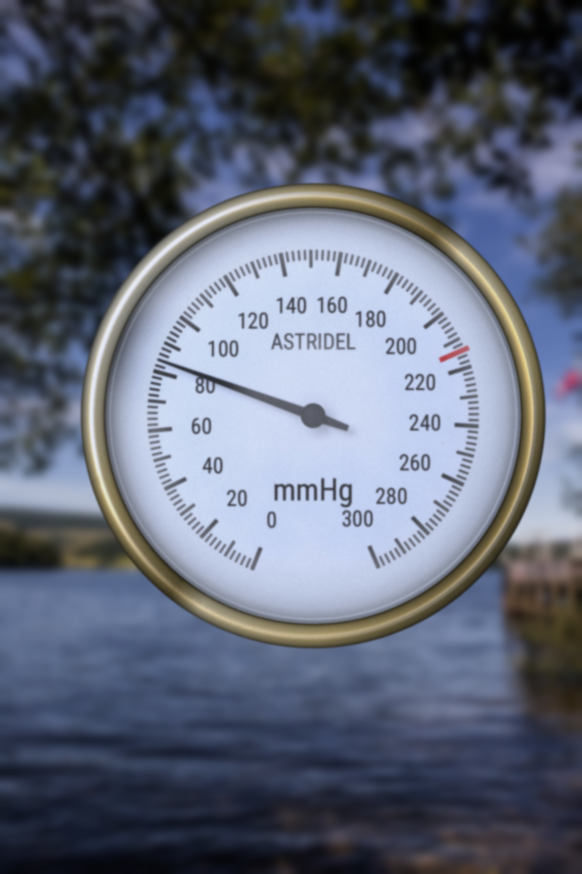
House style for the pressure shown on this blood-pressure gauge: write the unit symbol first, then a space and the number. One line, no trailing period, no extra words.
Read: mmHg 84
